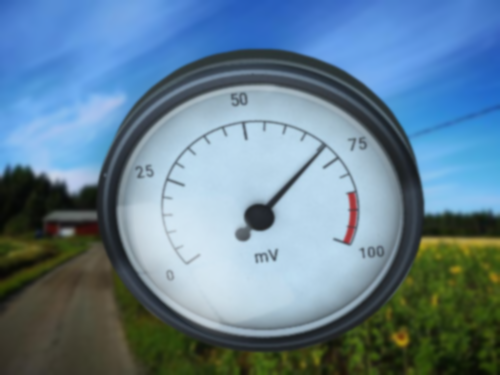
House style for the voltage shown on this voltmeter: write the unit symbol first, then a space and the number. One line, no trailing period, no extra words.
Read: mV 70
